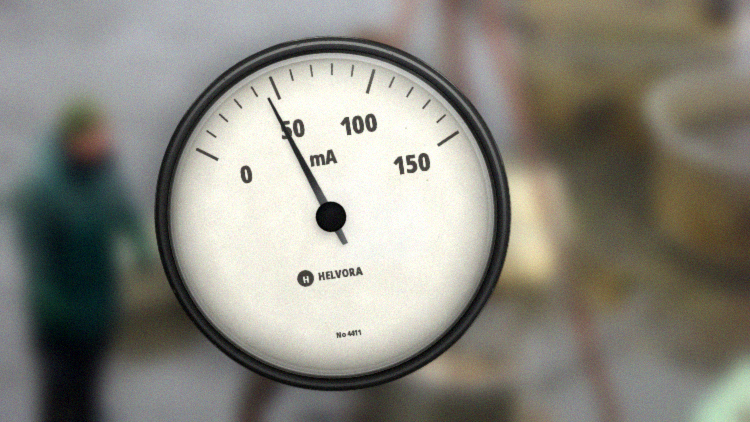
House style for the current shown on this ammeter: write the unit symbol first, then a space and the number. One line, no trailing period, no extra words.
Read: mA 45
